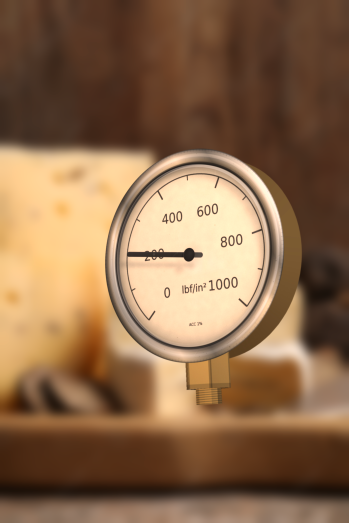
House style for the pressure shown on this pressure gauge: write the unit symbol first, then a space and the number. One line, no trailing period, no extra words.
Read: psi 200
